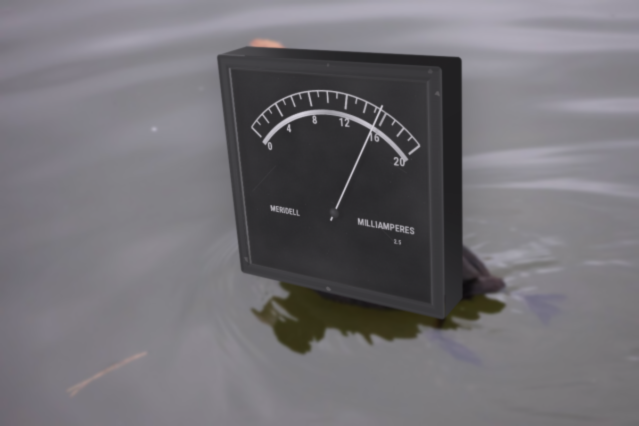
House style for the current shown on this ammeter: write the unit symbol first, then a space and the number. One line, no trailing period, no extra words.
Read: mA 15.5
